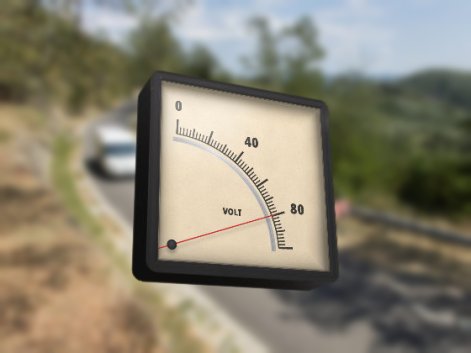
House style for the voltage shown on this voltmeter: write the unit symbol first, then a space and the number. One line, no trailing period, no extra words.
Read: V 80
